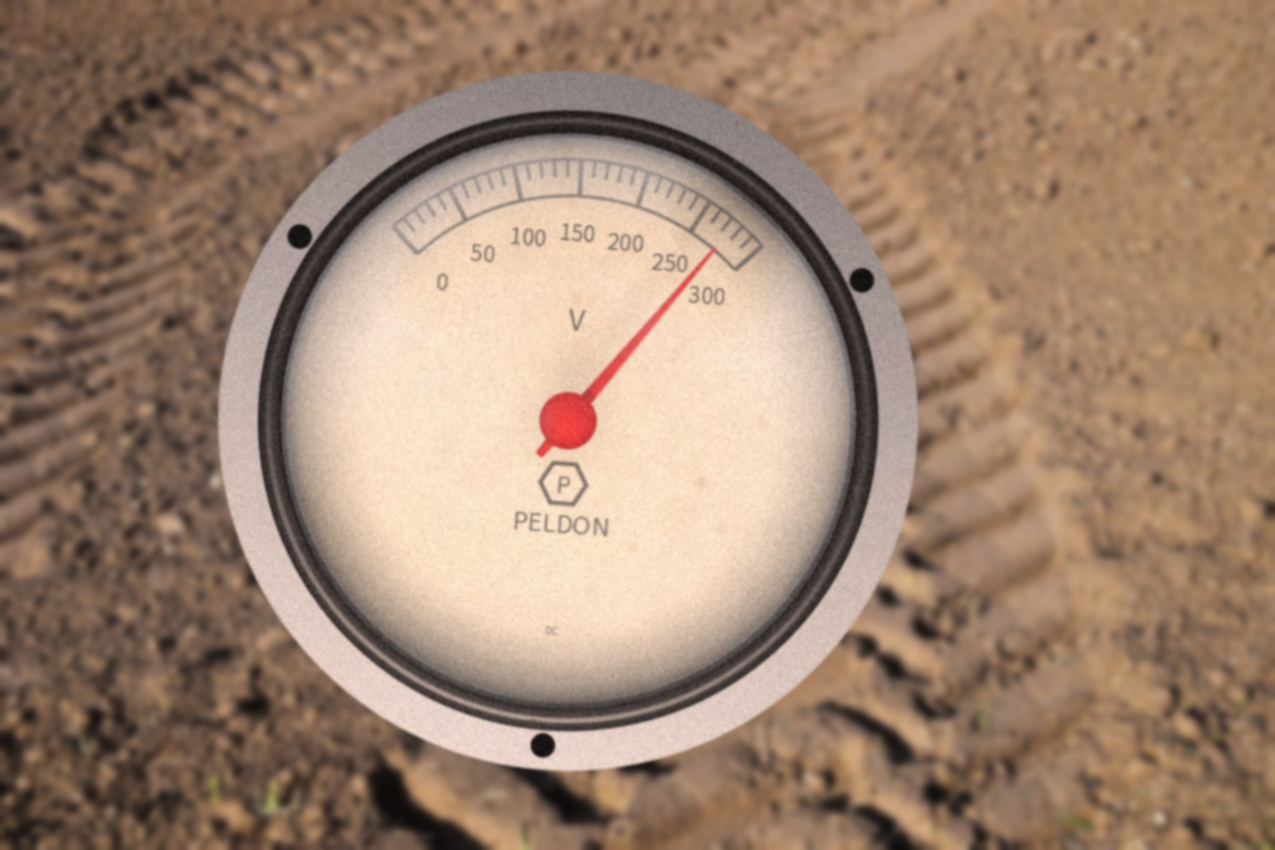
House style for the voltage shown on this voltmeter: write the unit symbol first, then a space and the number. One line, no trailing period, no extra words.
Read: V 275
